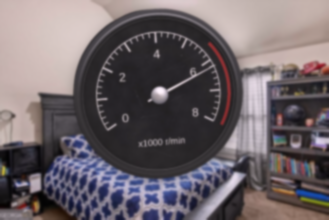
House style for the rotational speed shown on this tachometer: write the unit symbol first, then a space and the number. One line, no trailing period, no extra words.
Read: rpm 6200
